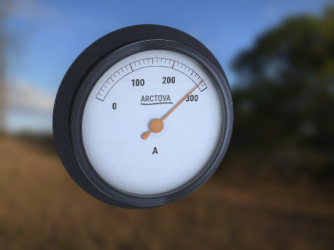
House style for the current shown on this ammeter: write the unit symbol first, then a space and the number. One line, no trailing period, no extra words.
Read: A 280
